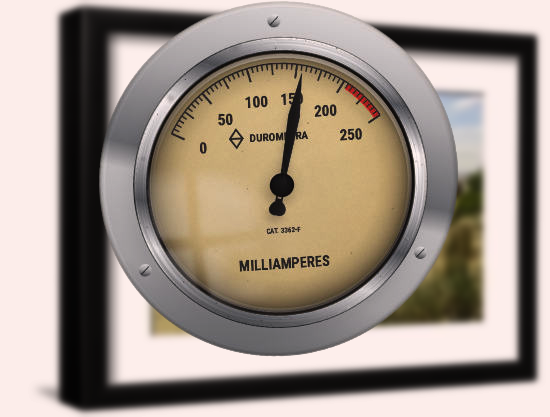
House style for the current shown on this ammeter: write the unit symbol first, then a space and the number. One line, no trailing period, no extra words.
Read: mA 155
